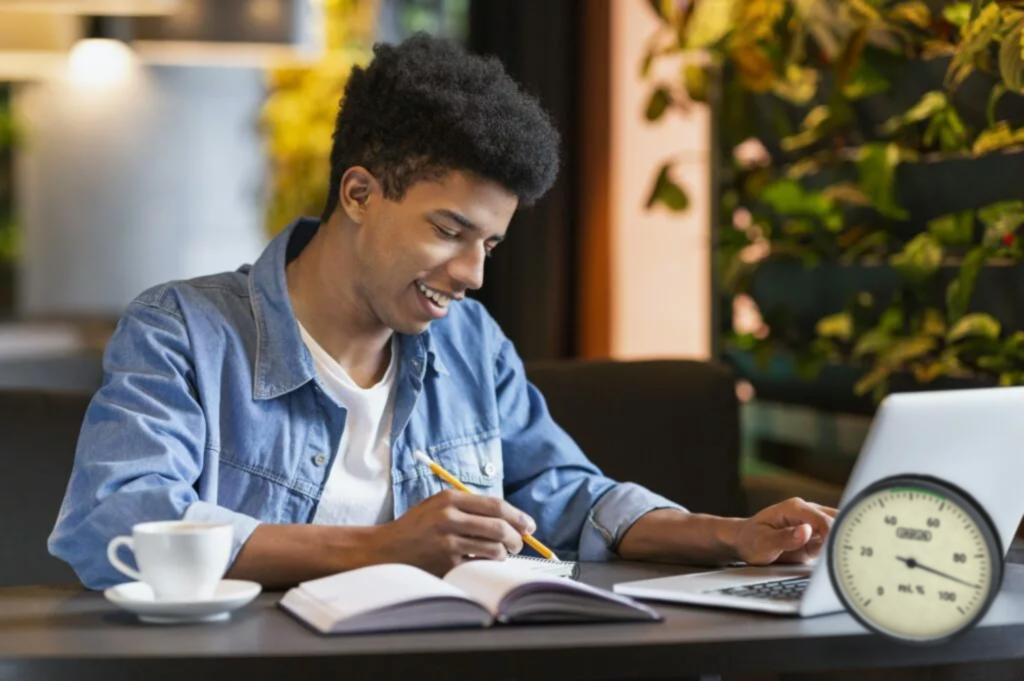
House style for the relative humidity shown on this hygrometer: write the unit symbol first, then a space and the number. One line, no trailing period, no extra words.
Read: % 90
